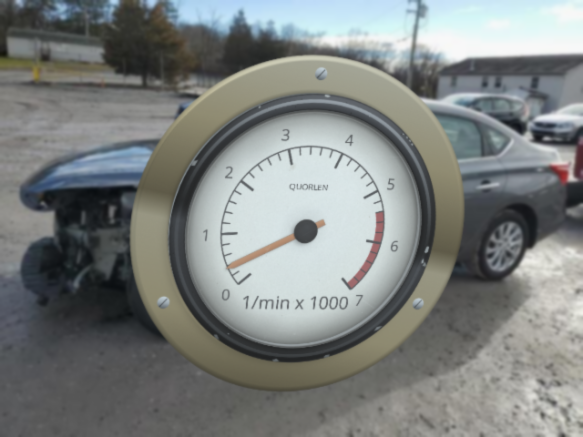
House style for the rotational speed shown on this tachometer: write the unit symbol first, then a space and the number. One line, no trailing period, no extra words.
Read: rpm 400
